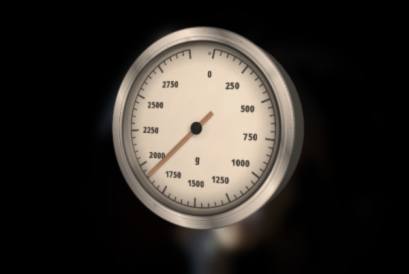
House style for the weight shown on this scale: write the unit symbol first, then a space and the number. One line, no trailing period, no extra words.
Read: g 1900
